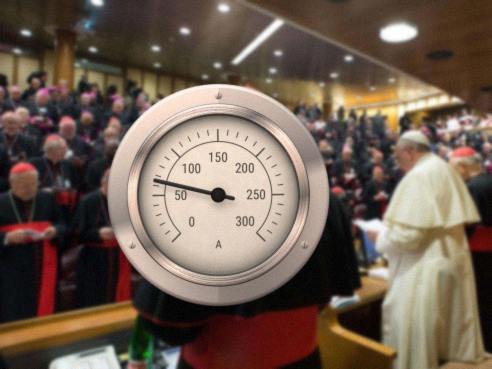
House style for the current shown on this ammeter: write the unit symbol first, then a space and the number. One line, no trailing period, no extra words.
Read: A 65
